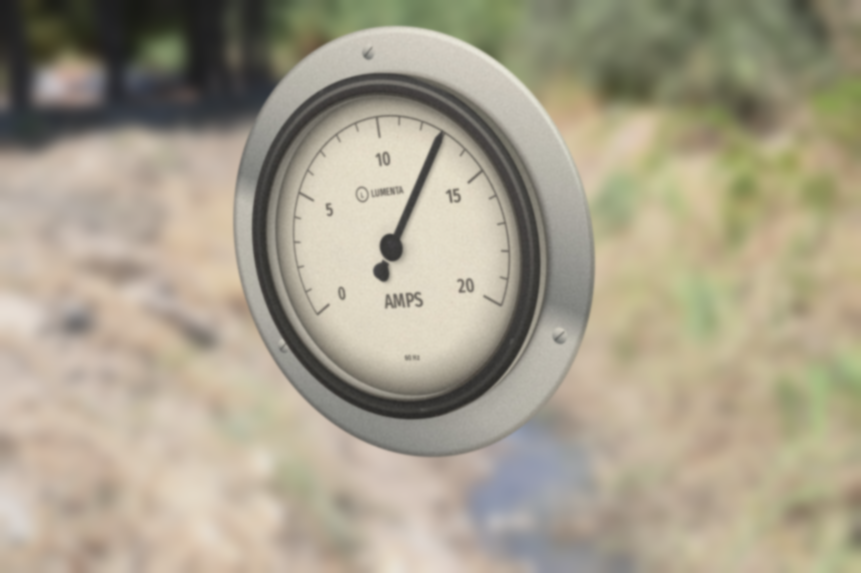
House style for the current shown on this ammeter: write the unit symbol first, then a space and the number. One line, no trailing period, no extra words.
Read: A 13
